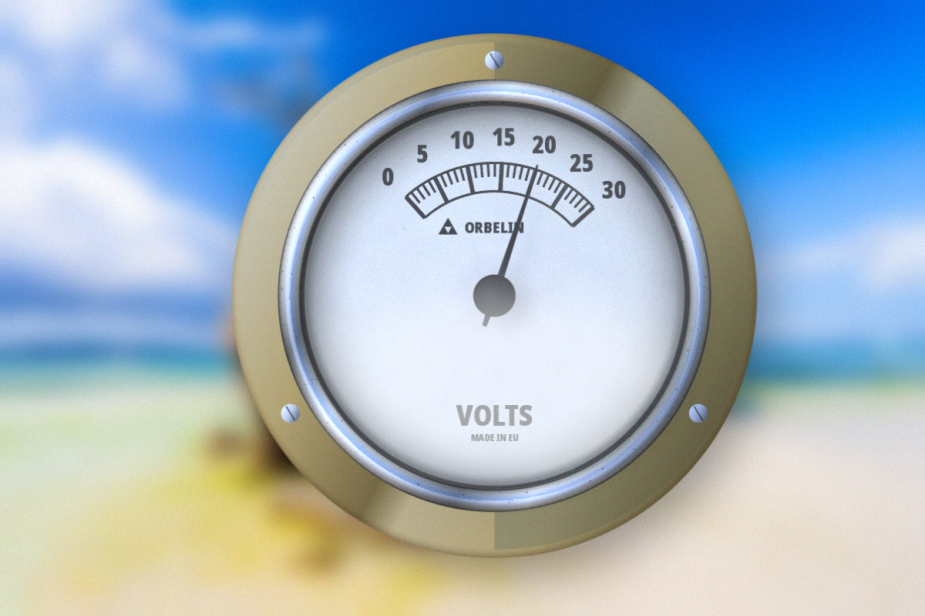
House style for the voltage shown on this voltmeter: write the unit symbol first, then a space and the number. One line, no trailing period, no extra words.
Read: V 20
